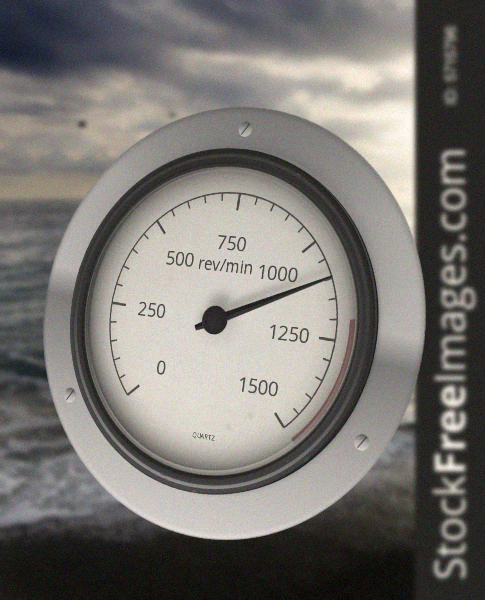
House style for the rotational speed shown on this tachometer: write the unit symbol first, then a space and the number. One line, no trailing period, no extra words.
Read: rpm 1100
